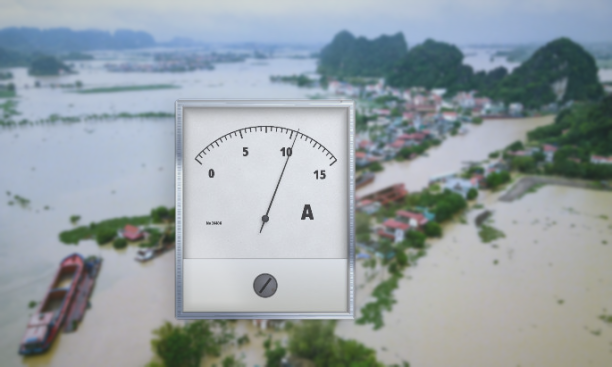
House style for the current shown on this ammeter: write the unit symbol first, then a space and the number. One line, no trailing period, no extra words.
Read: A 10.5
